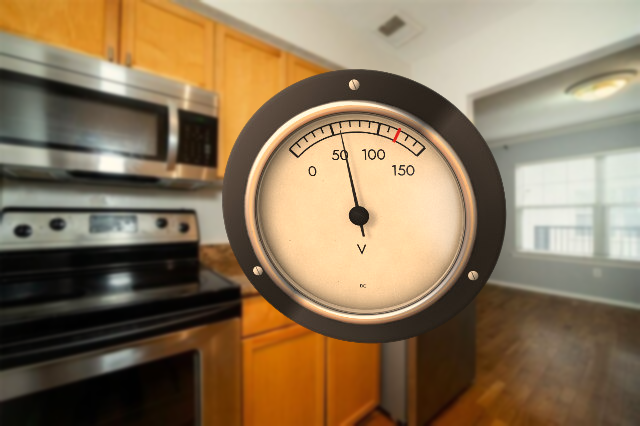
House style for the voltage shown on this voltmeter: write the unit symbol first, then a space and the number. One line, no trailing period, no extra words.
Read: V 60
